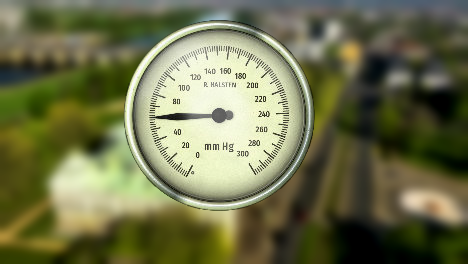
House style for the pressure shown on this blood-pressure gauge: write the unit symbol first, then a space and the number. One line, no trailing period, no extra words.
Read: mmHg 60
